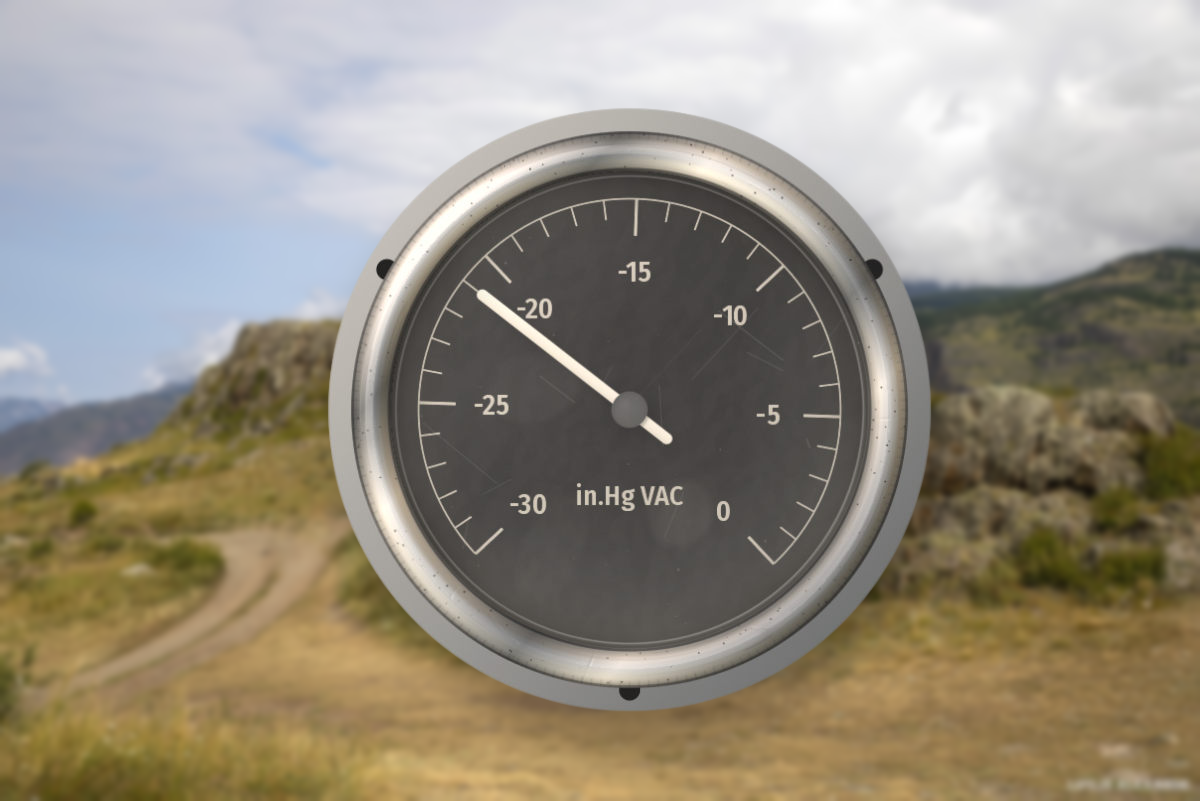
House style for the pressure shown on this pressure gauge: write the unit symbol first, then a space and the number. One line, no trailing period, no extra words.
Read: inHg -21
